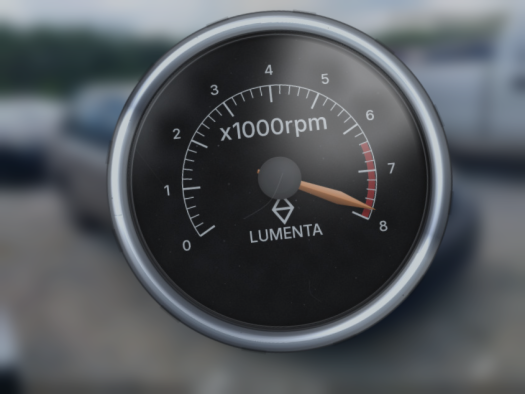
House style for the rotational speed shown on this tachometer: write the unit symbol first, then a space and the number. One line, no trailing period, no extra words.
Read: rpm 7800
